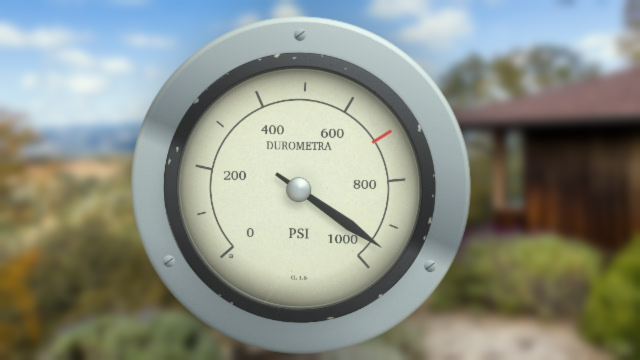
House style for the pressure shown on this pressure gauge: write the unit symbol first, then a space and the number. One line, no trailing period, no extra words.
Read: psi 950
